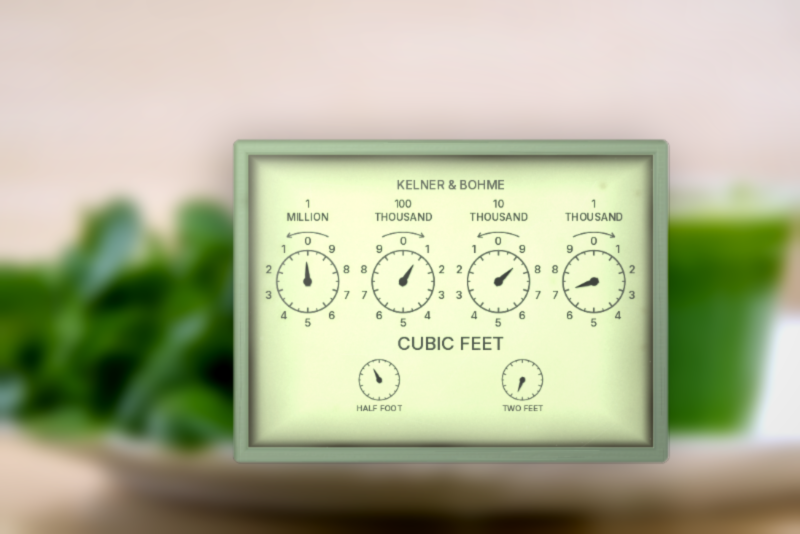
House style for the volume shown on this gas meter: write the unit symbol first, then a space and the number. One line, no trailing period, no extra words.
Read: ft³ 8700
